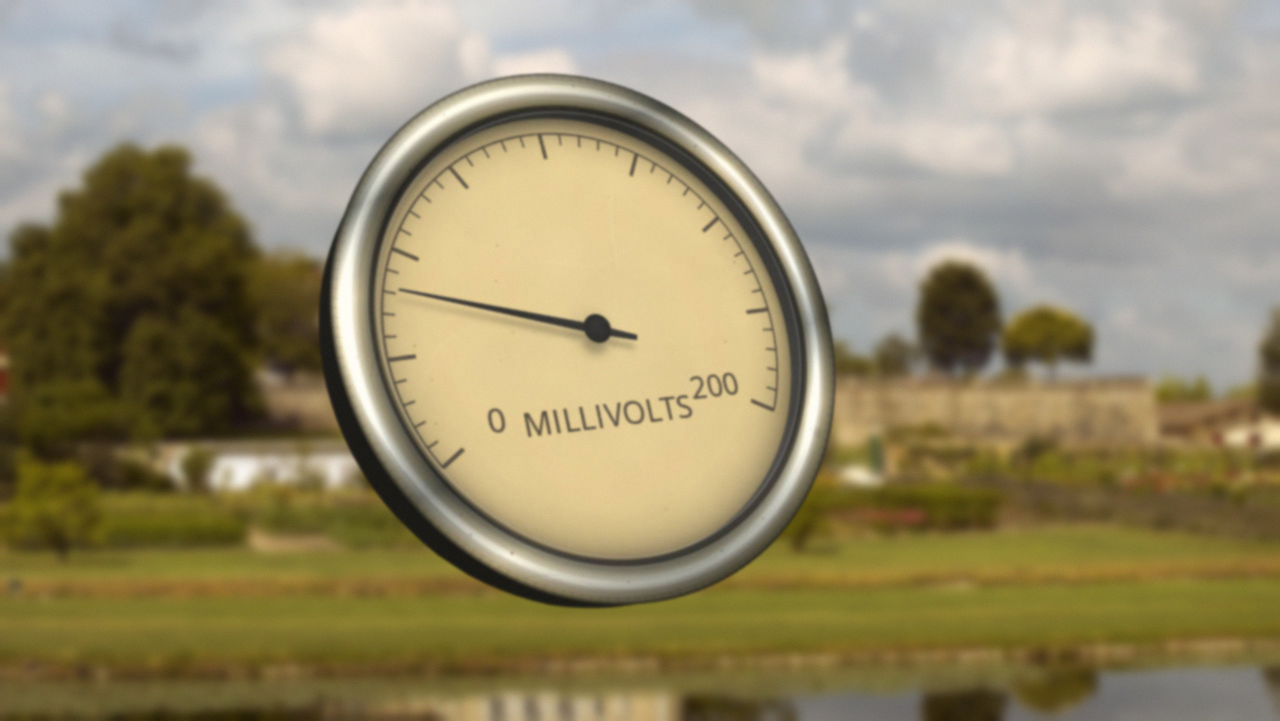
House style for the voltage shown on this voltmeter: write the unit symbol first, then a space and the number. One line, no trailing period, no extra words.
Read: mV 40
